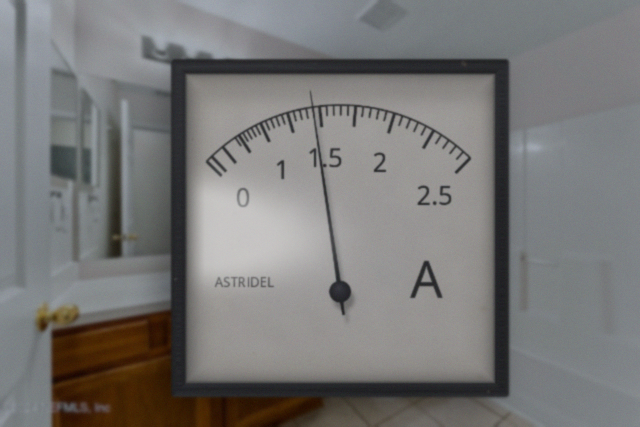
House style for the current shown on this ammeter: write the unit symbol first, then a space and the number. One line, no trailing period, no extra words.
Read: A 1.45
